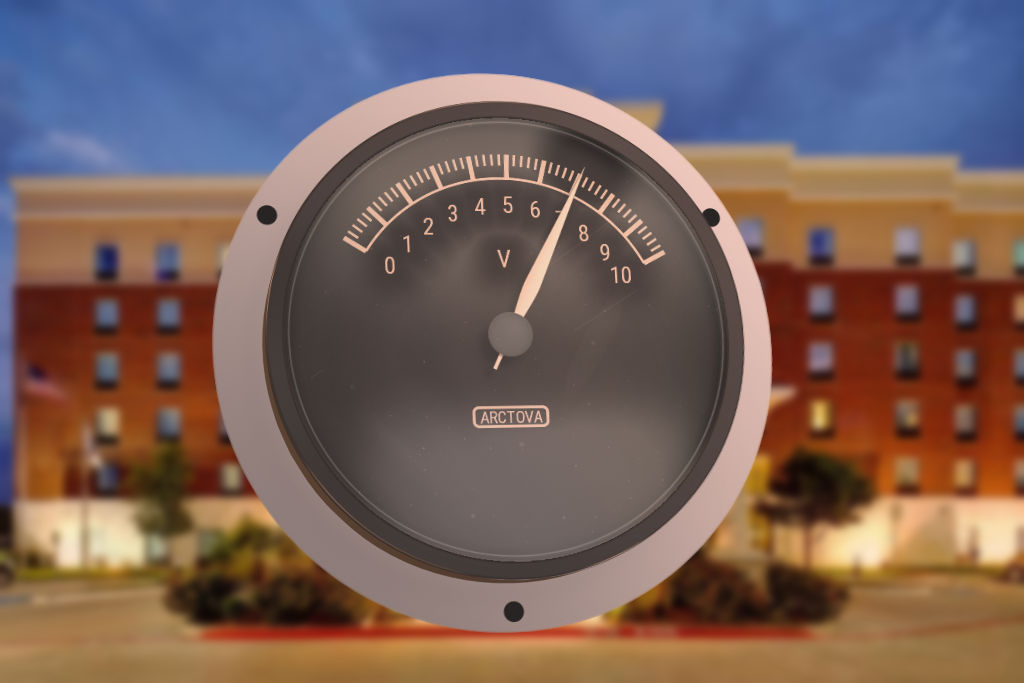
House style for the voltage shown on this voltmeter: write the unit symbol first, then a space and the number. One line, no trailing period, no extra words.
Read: V 7
